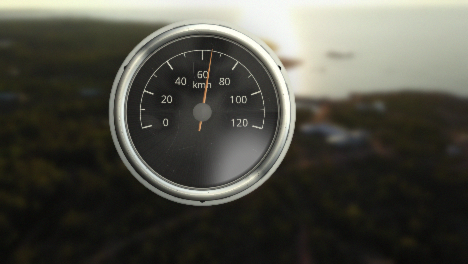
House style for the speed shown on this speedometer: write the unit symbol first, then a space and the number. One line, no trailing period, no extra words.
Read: km/h 65
